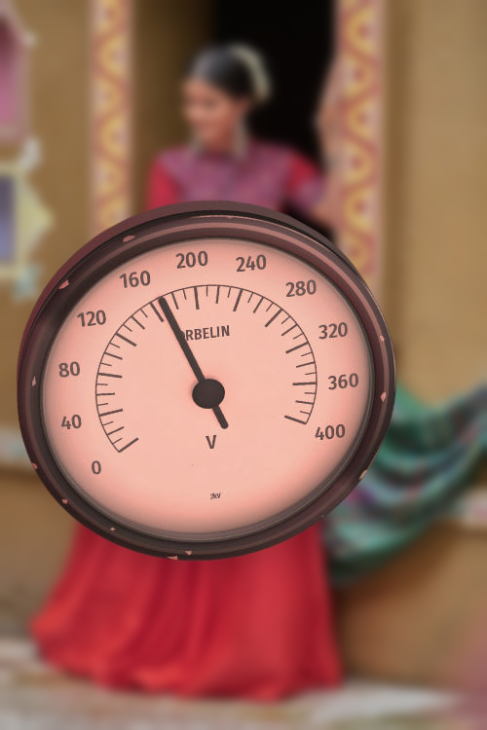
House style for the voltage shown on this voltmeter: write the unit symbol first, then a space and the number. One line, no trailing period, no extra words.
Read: V 170
